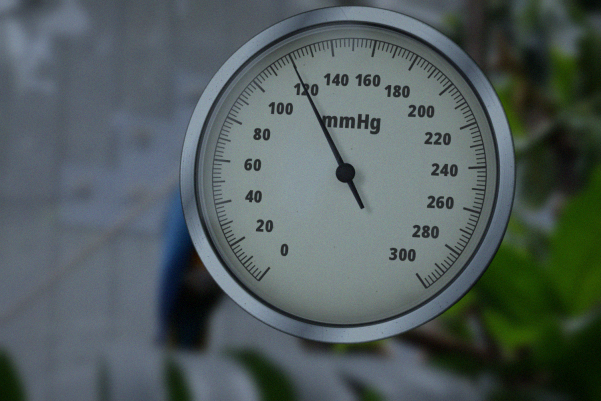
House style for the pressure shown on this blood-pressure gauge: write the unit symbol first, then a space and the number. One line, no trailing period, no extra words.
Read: mmHg 120
